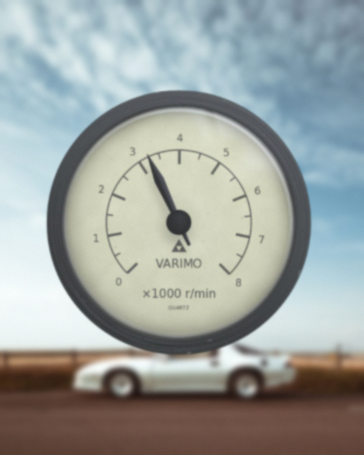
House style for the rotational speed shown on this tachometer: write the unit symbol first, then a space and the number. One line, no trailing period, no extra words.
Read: rpm 3250
